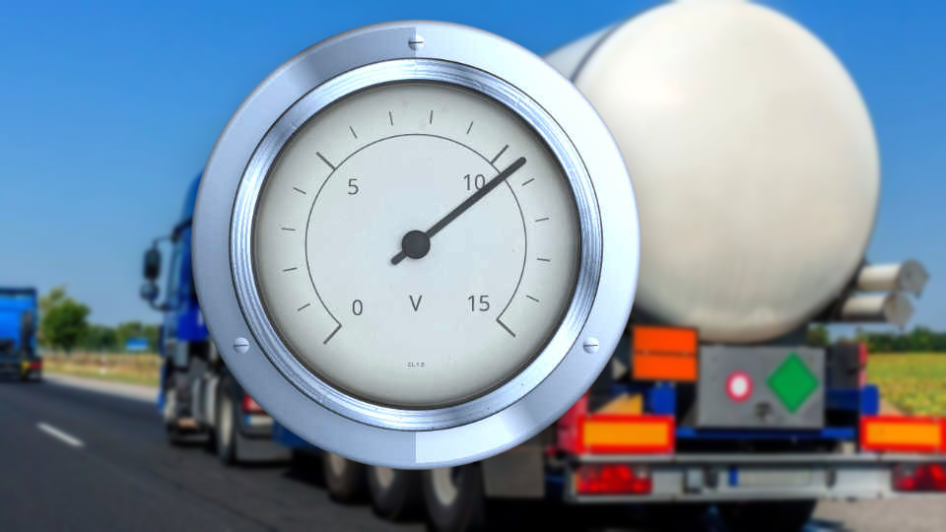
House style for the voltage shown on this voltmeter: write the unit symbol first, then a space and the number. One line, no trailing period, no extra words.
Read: V 10.5
